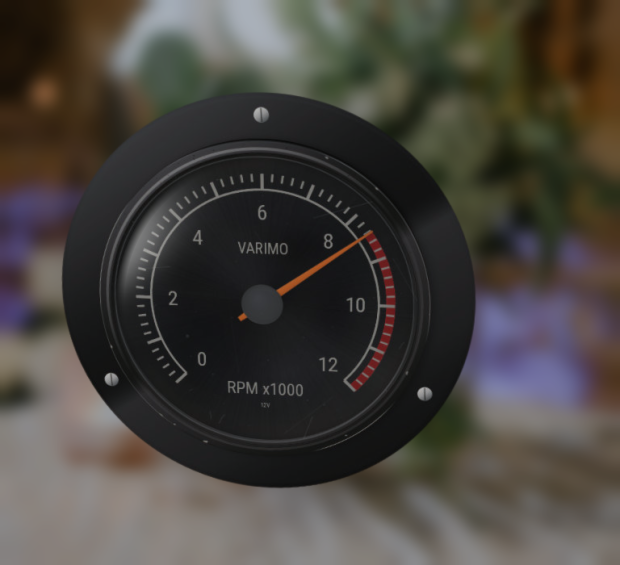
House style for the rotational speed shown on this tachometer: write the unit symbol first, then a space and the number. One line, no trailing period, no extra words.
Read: rpm 8400
